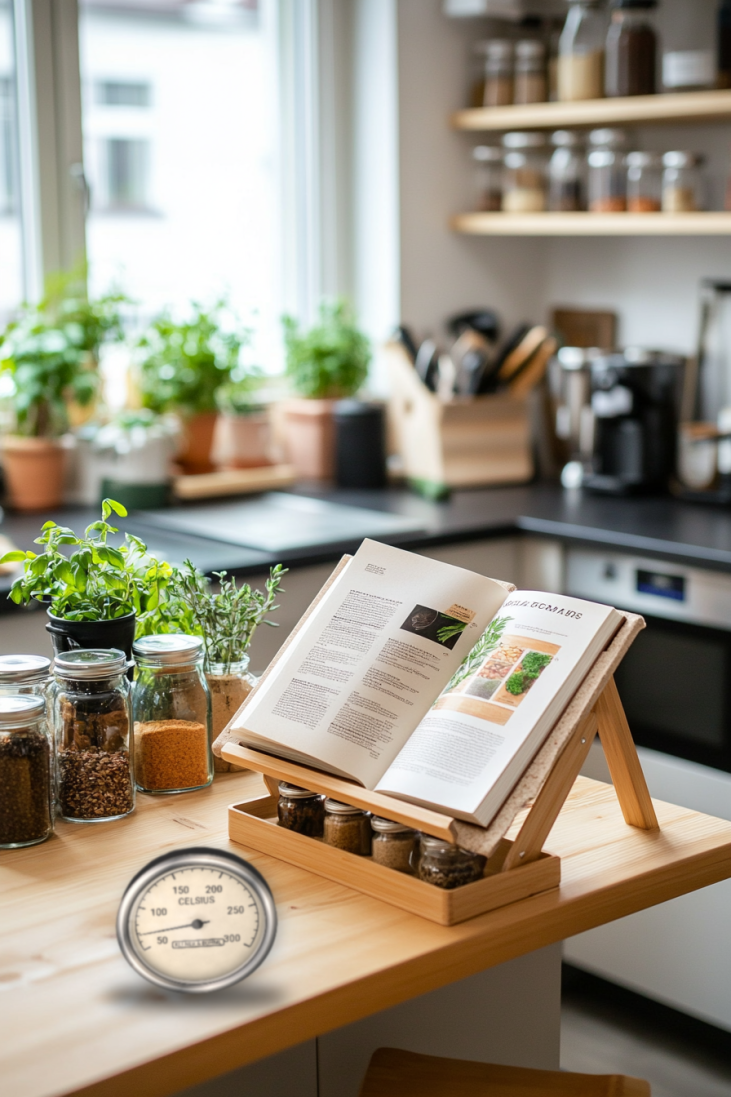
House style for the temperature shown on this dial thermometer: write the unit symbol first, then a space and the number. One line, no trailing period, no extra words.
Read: °C 70
